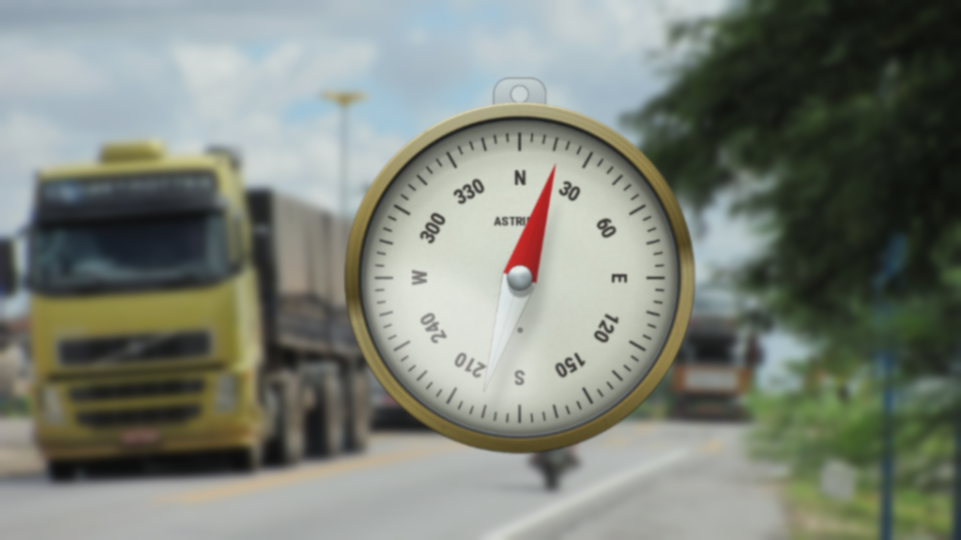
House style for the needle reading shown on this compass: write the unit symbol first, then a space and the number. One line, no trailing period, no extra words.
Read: ° 17.5
